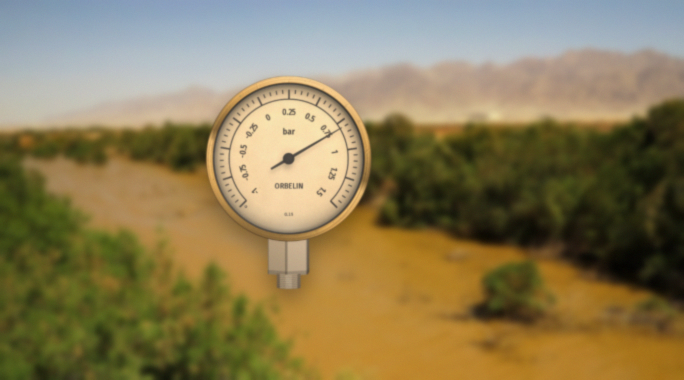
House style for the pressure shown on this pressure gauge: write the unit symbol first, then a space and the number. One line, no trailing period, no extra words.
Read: bar 0.8
